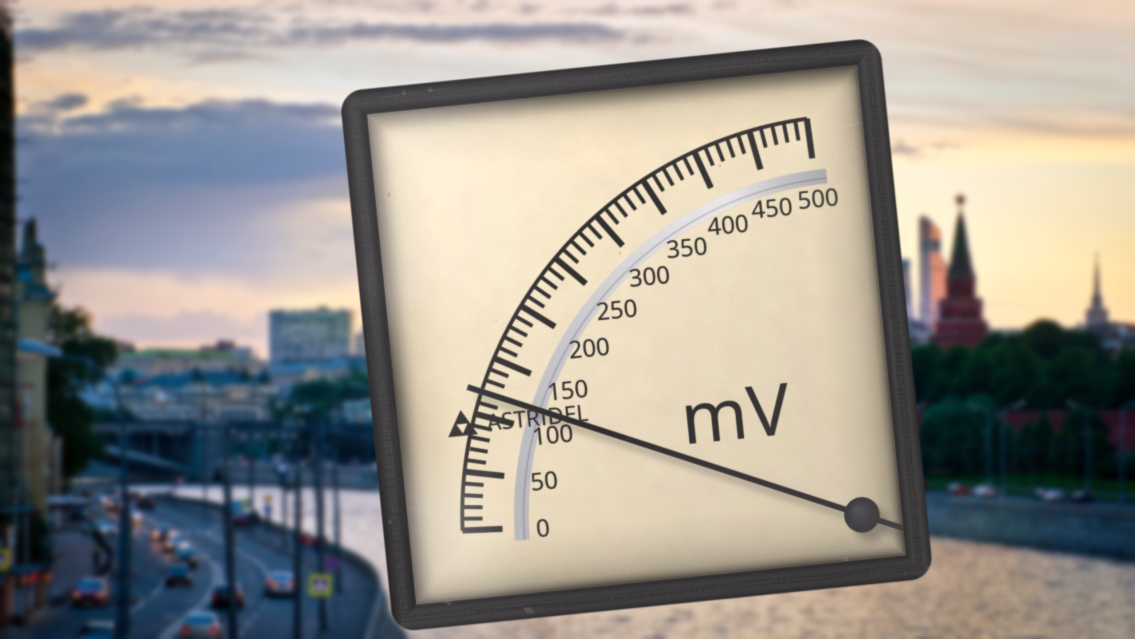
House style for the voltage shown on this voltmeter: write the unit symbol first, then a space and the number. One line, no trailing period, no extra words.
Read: mV 120
